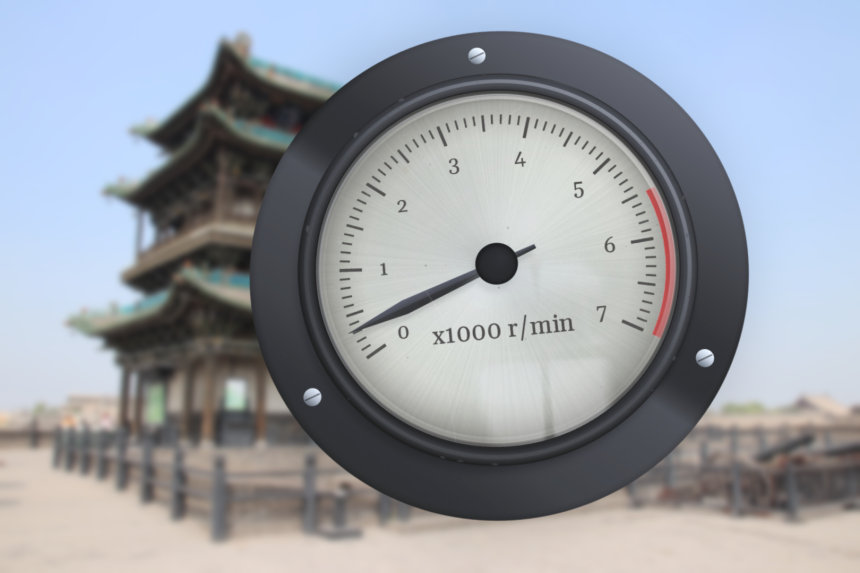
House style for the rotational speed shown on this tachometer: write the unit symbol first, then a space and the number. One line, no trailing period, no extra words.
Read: rpm 300
